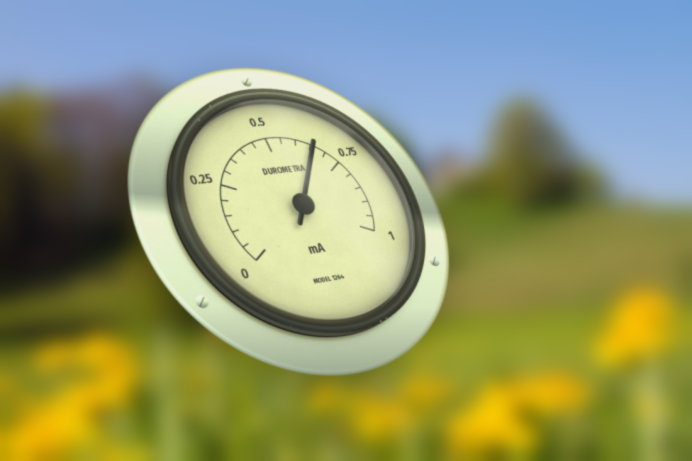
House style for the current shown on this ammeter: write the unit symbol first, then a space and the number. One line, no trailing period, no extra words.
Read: mA 0.65
